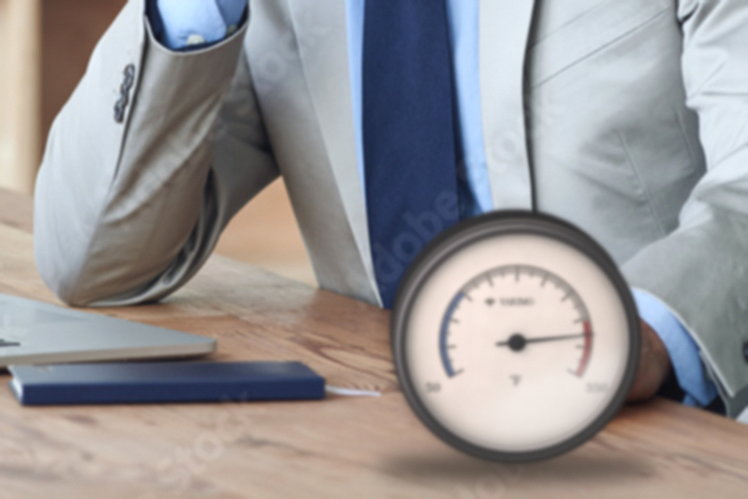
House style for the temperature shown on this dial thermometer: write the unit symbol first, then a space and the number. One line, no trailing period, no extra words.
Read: °F 475
